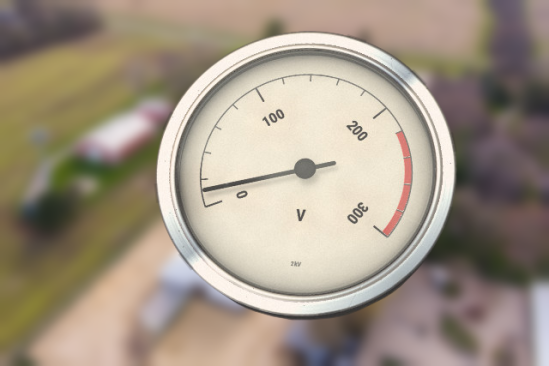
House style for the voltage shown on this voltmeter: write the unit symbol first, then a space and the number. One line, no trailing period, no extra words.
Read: V 10
